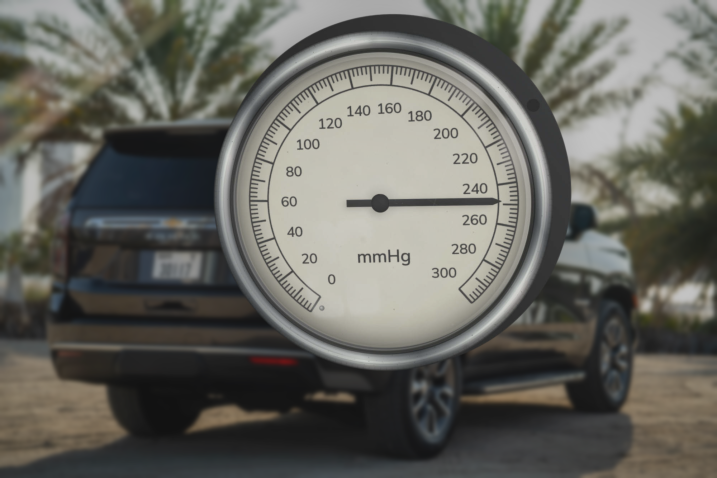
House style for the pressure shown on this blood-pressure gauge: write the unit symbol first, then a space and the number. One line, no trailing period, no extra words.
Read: mmHg 248
